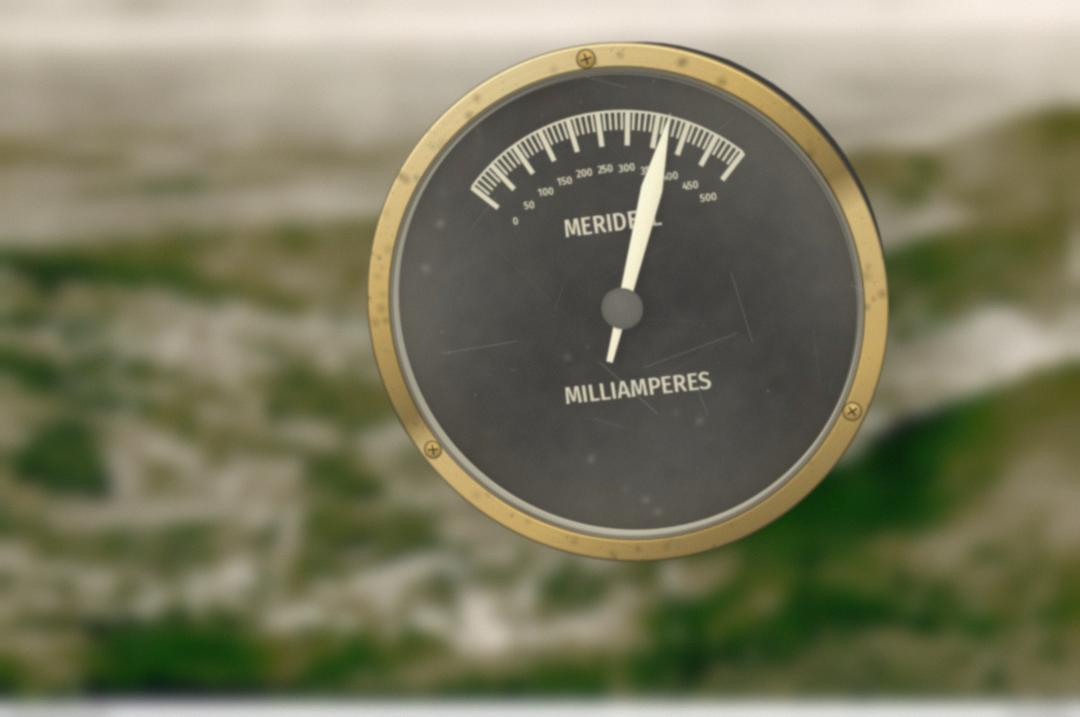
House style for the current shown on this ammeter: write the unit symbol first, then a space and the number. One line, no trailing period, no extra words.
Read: mA 370
